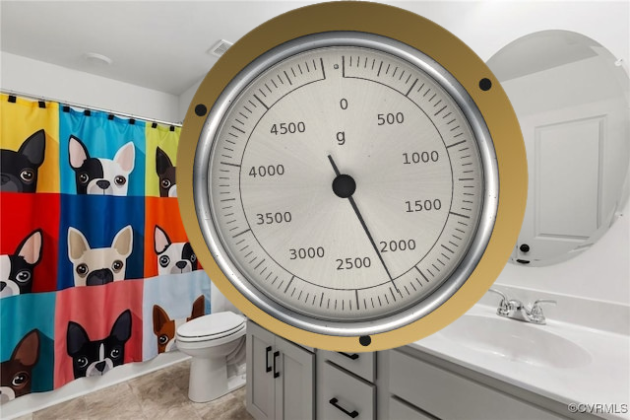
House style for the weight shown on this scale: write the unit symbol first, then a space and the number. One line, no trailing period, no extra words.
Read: g 2200
